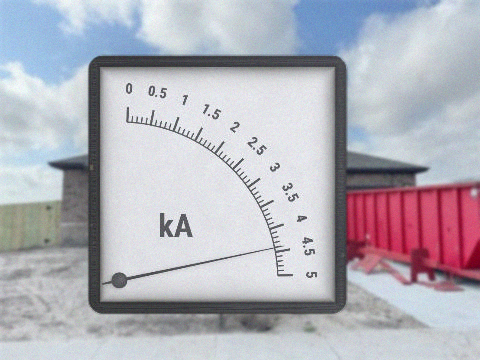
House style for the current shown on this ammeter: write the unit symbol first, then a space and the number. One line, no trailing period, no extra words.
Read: kA 4.4
